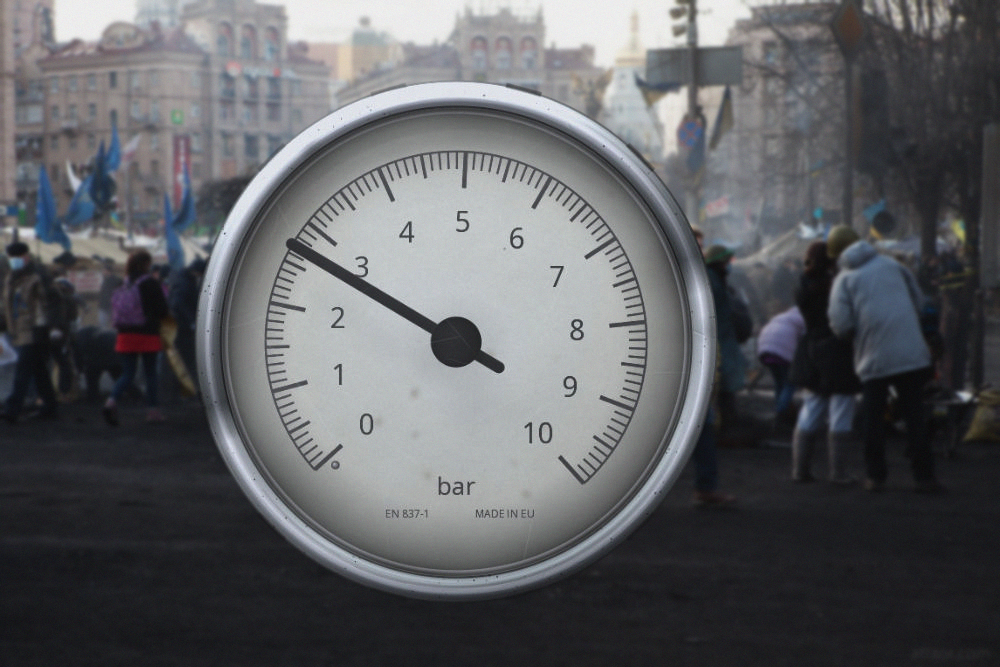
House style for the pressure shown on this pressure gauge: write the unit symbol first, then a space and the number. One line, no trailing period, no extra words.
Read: bar 2.7
